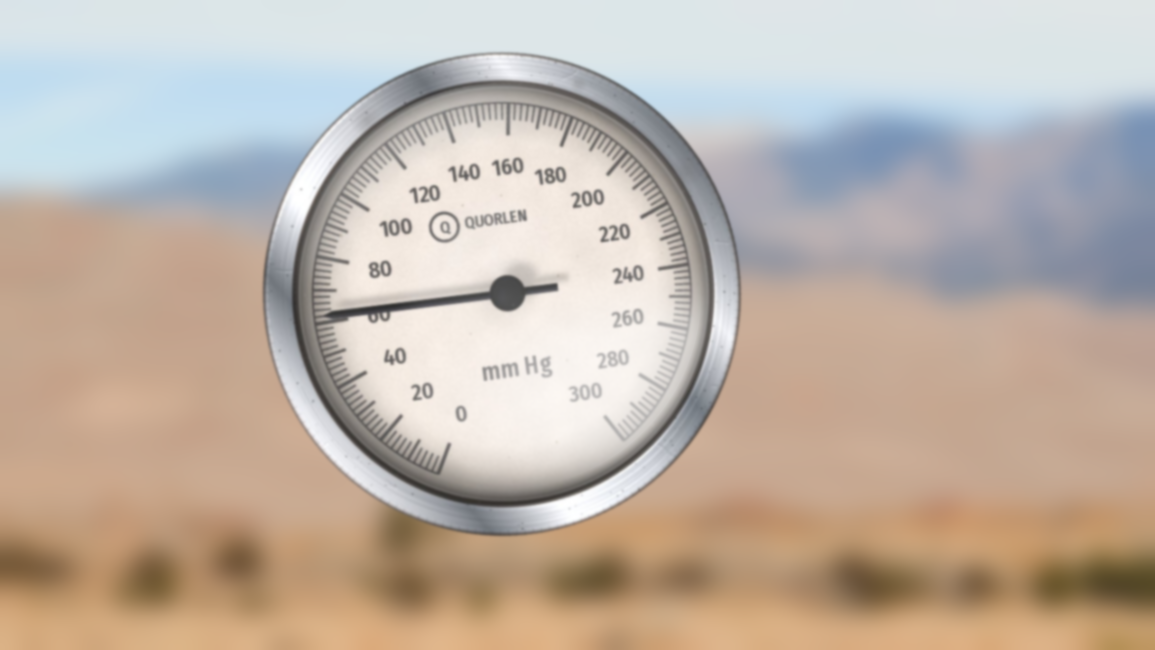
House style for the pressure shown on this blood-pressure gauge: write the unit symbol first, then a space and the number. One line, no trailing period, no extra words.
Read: mmHg 62
